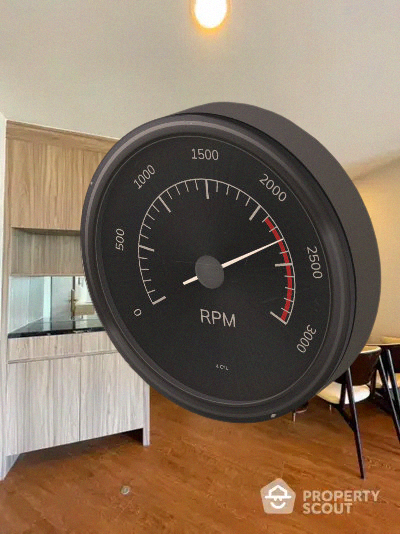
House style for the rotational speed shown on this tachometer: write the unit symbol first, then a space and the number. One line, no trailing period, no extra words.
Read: rpm 2300
